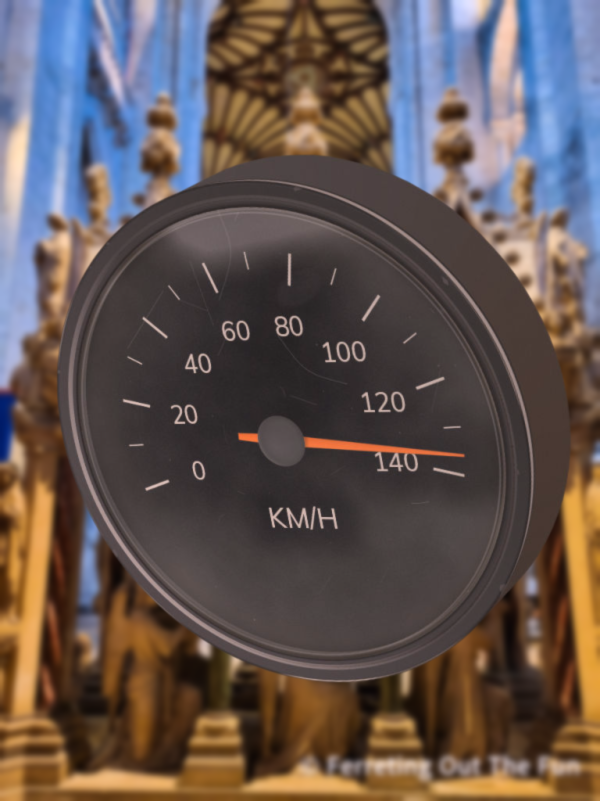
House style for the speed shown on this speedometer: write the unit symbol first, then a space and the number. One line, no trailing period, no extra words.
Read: km/h 135
